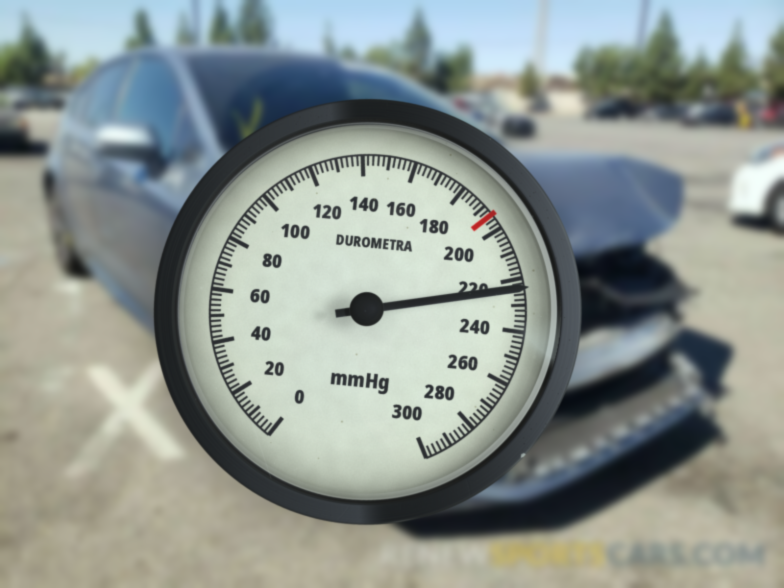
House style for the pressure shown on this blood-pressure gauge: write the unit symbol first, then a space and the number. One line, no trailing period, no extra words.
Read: mmHg 224
